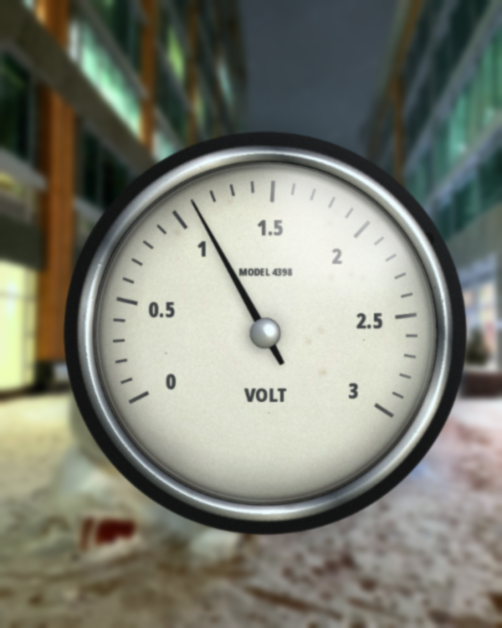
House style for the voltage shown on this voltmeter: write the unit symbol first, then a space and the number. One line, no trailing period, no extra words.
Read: V 1.1
